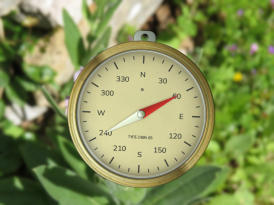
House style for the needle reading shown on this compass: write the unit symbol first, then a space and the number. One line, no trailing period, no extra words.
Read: ° 60
